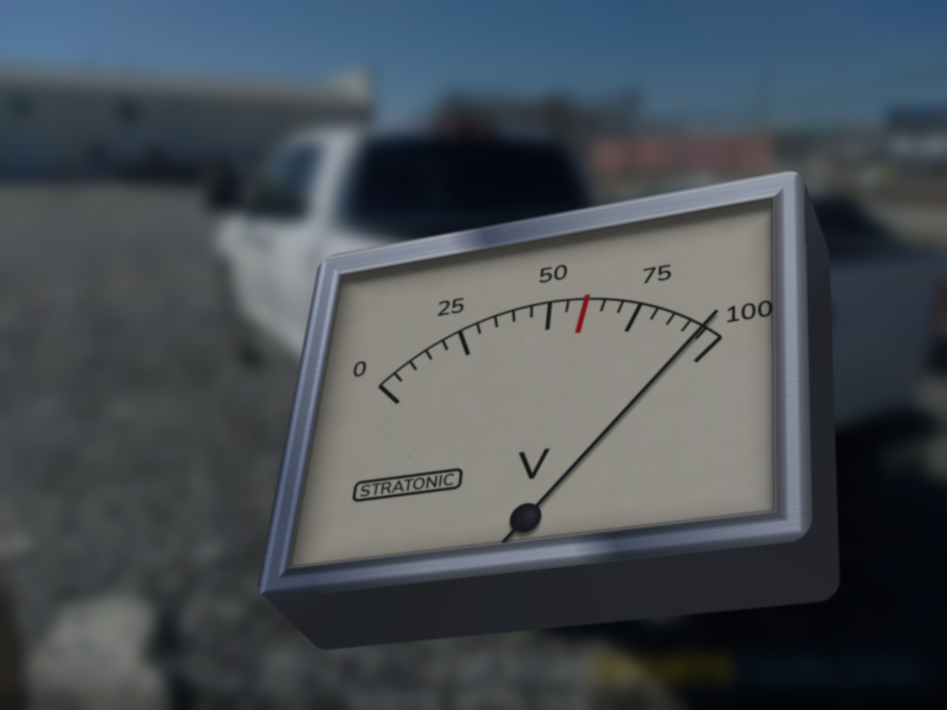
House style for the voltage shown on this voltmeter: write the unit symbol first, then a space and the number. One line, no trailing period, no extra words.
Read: V 95
